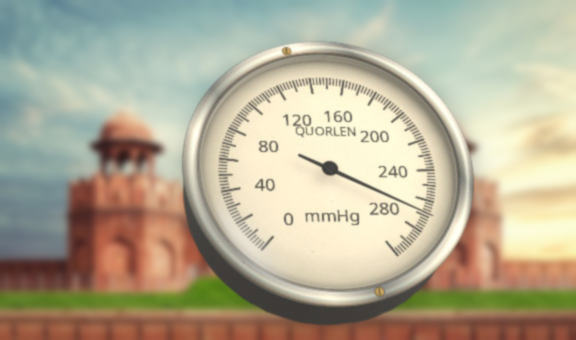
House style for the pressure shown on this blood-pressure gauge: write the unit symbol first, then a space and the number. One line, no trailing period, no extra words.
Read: mmHg 270
